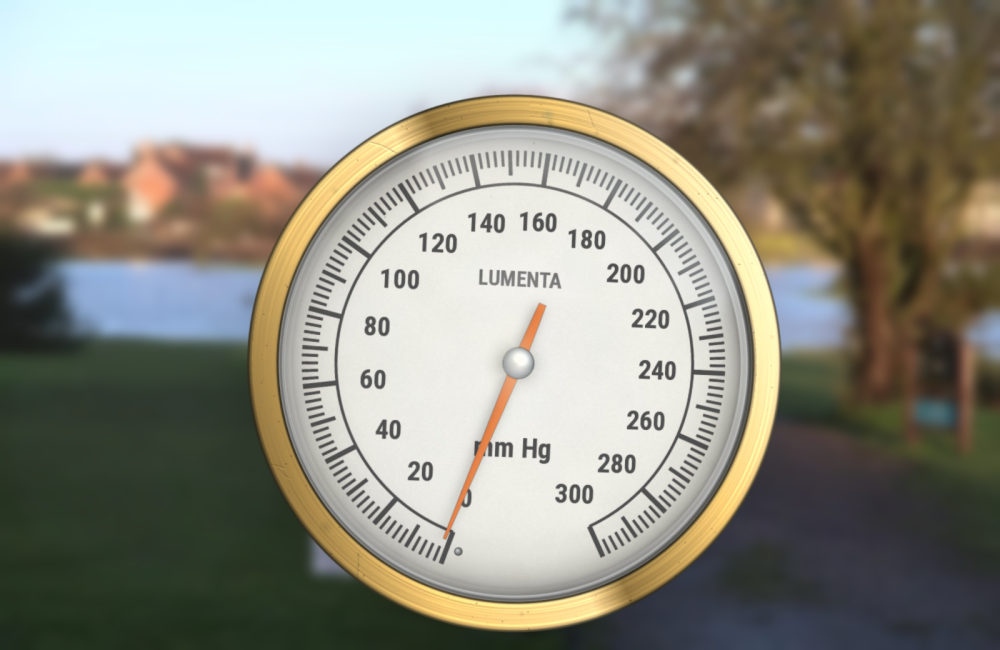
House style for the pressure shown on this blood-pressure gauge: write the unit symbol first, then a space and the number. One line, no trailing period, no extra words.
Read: mmHg 2
